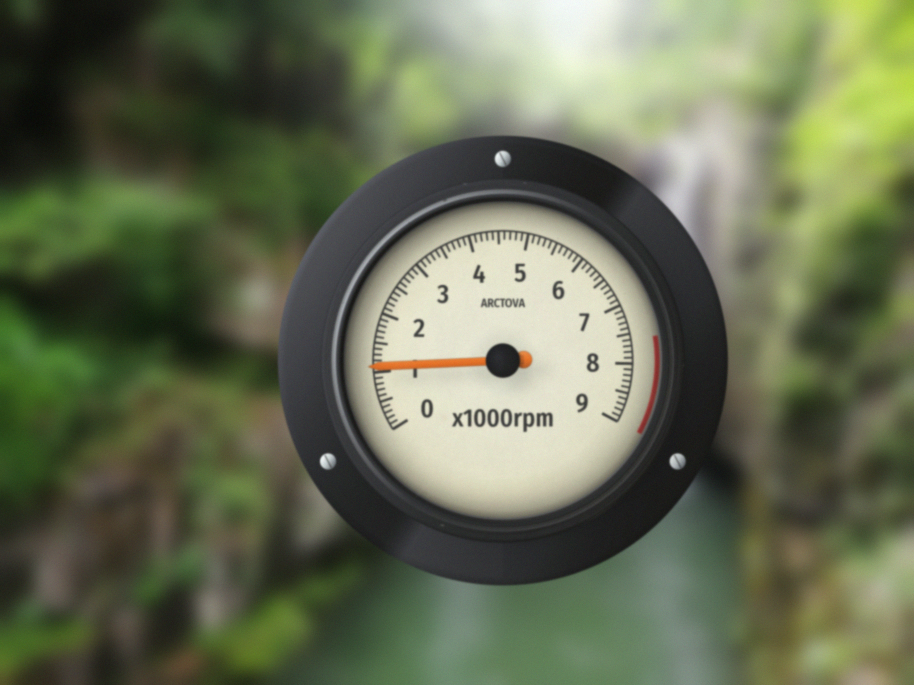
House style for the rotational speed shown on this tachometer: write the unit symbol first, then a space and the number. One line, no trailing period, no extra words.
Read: rpm 1100
